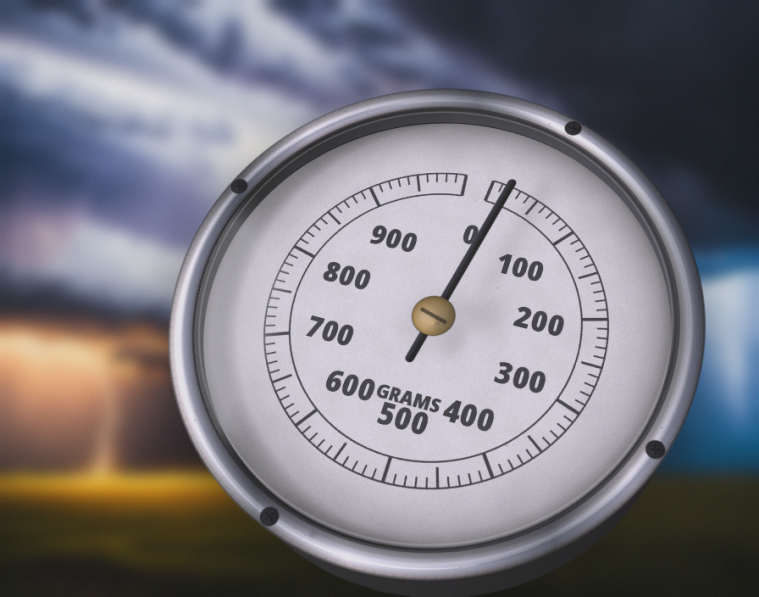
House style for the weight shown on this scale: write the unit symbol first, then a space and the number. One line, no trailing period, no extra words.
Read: g 20
